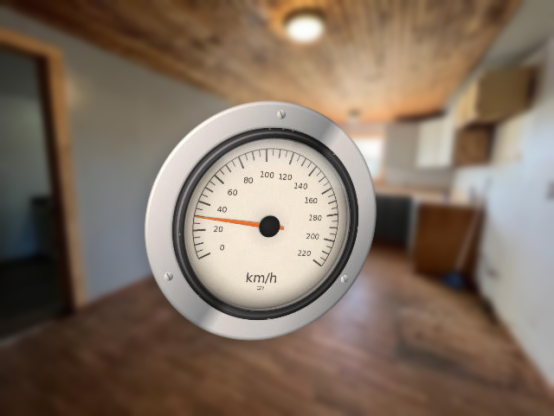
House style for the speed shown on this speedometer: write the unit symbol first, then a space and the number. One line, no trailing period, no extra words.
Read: km/h 30
